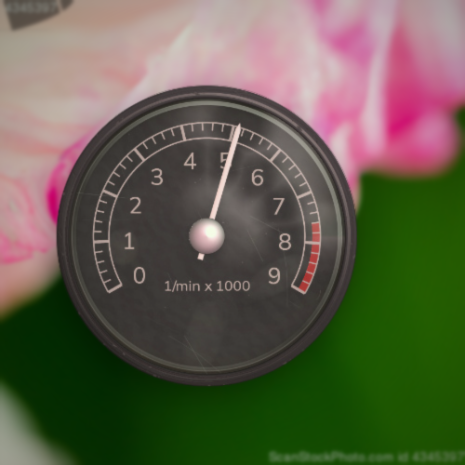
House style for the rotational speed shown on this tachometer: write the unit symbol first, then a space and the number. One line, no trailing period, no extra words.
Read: rpm 5100
